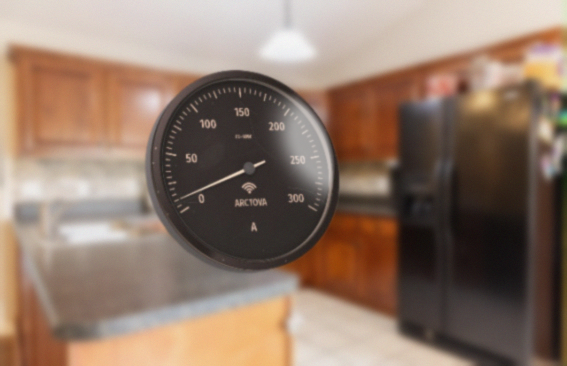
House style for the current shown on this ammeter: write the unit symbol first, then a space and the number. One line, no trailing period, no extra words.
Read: A 10
